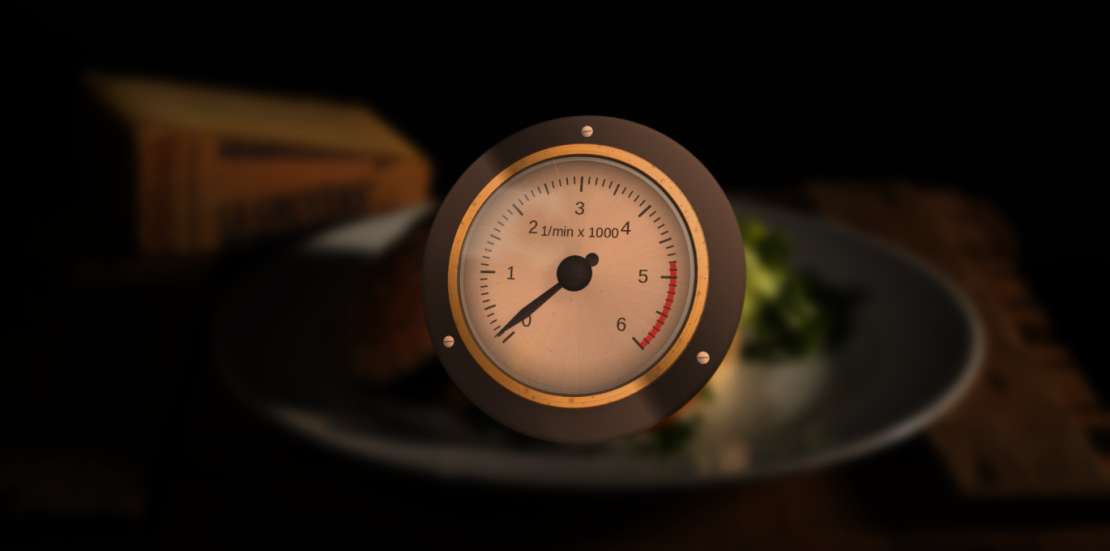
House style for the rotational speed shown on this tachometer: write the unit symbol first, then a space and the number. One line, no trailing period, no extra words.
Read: rpm 100
